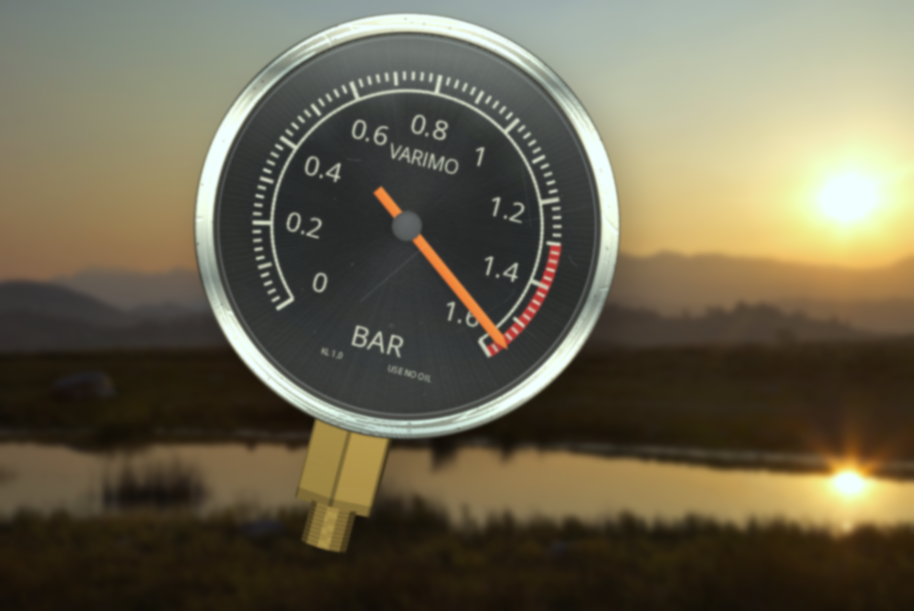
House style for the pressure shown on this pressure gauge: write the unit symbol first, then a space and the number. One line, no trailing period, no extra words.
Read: bar 1.56
